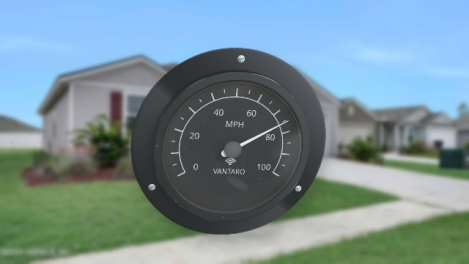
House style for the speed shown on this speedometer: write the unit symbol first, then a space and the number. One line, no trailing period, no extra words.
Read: mph 75
